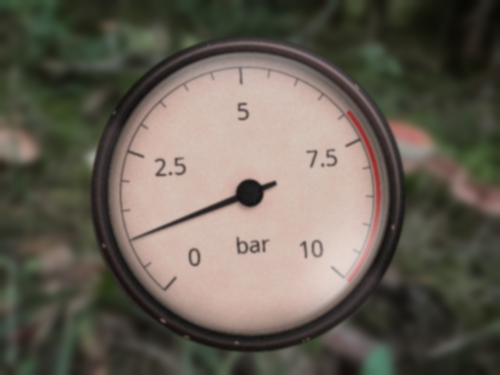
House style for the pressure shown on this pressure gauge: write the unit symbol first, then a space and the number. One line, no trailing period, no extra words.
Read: bar 1
